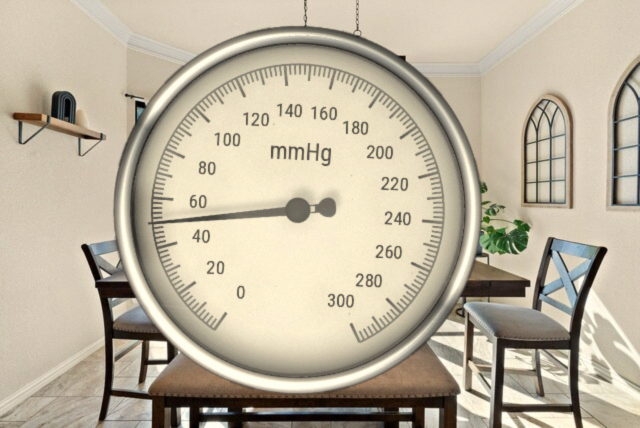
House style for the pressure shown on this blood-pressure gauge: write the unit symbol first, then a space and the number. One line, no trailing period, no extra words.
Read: mmHg 50
